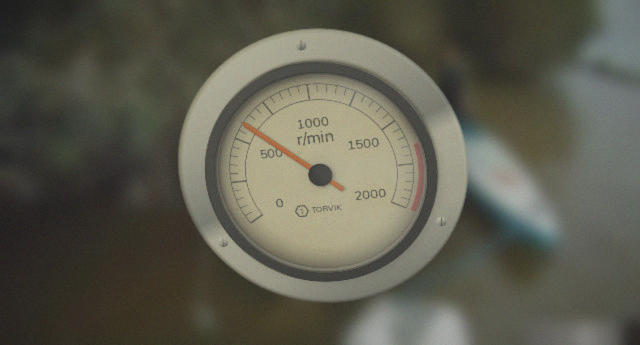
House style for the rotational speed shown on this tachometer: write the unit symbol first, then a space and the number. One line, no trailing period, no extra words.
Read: rpm 600
